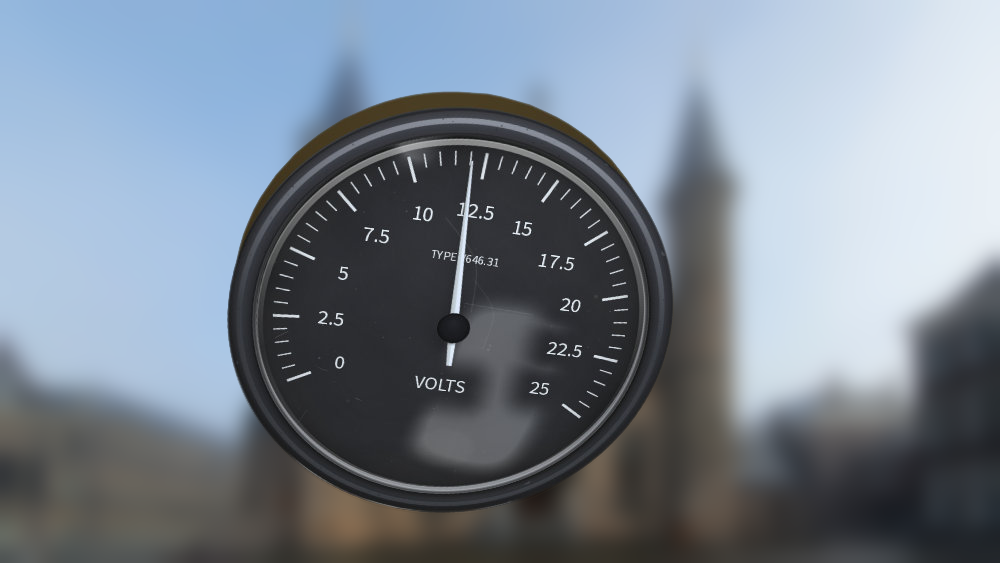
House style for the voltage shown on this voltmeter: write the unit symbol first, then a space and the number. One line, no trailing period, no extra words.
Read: V 12
